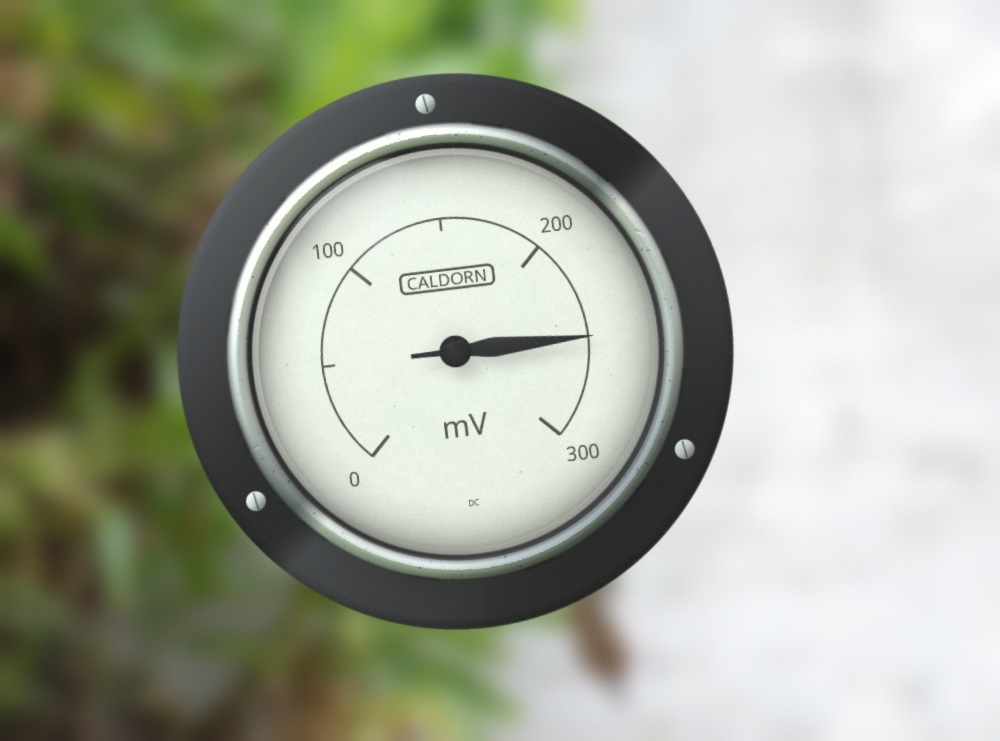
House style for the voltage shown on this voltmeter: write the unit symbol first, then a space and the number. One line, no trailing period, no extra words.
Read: mV 250
